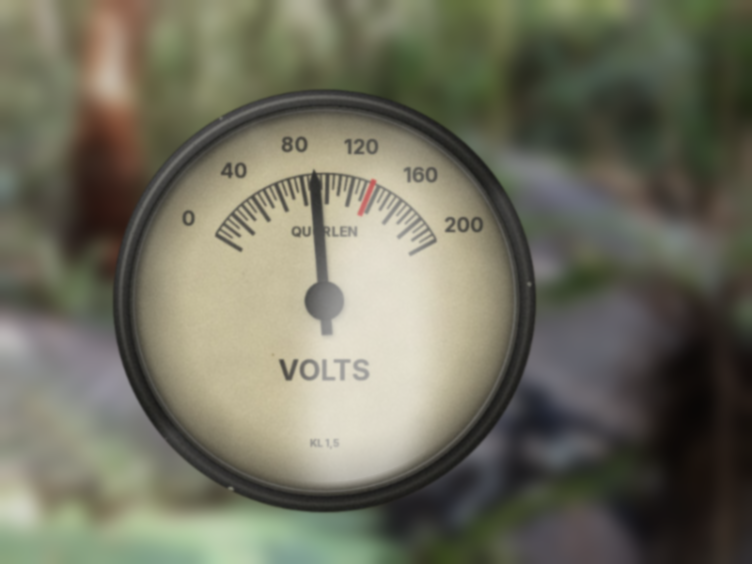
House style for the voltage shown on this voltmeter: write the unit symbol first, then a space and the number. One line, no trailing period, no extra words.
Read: V 90
